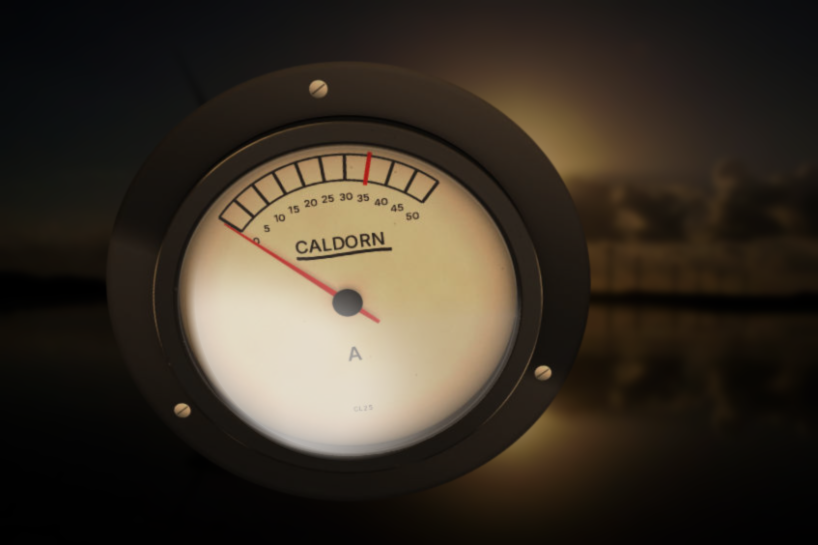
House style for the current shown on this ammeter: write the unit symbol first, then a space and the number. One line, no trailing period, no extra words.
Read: A 0
